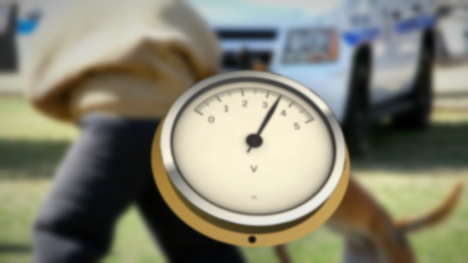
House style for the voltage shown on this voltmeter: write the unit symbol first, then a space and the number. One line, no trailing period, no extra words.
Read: V 3.5
